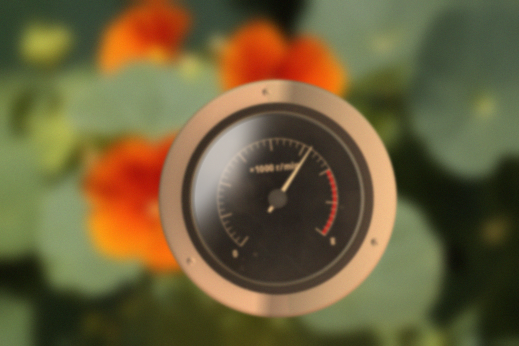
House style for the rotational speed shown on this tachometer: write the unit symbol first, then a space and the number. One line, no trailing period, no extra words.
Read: rpm 5200
